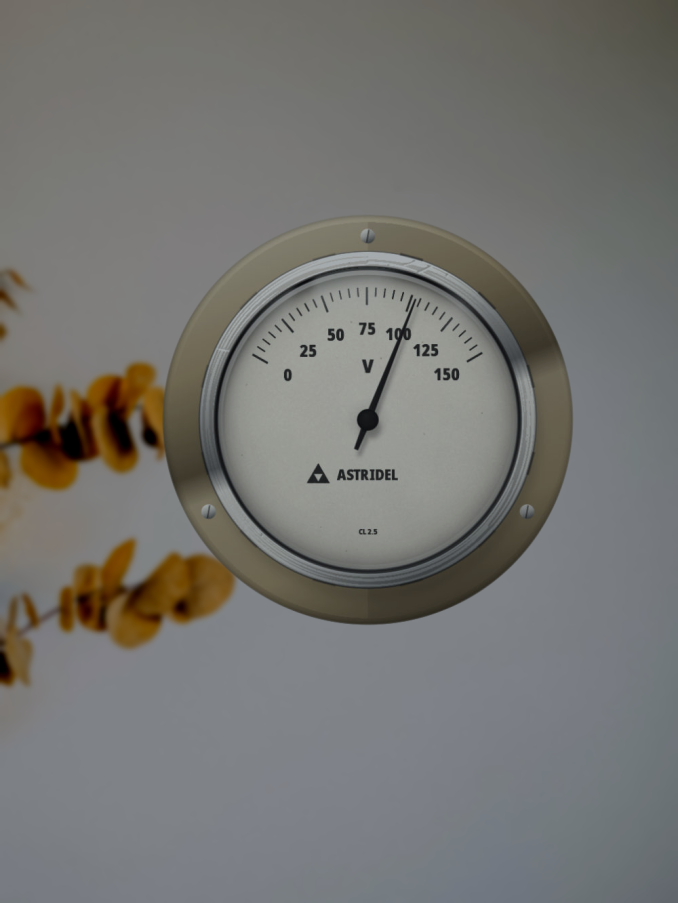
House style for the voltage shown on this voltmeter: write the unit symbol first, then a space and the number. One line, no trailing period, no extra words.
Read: V 102.5
